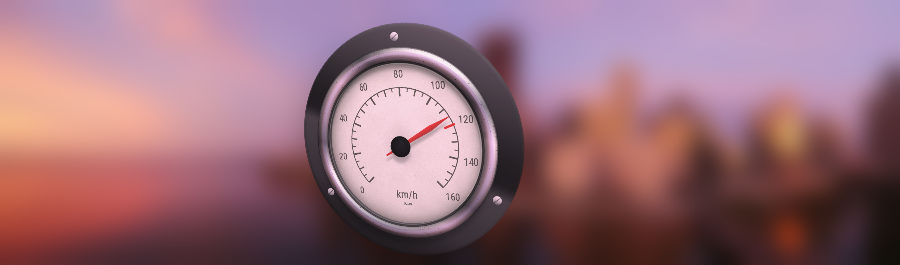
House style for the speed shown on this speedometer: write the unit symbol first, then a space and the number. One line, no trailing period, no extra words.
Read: km/h 115
